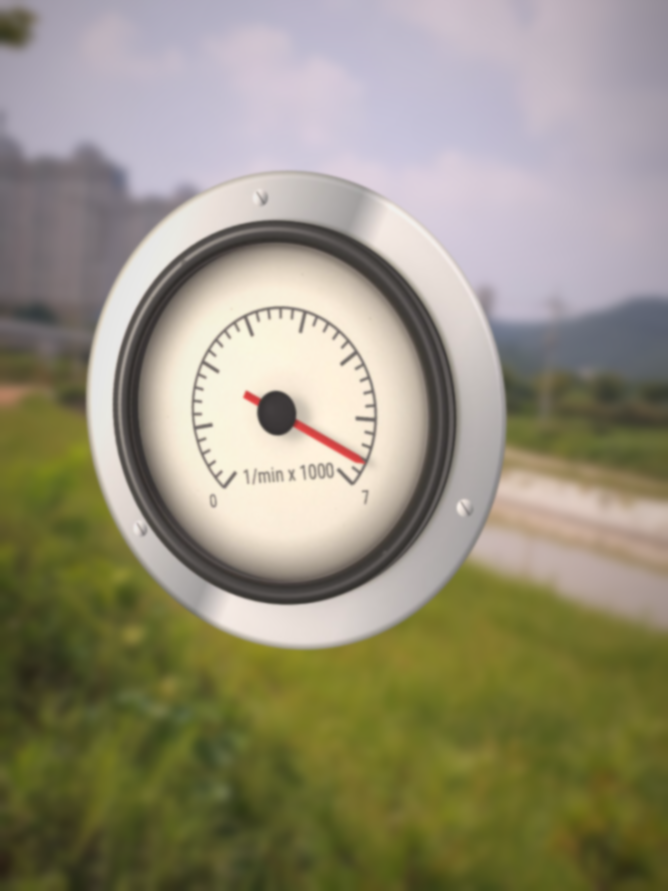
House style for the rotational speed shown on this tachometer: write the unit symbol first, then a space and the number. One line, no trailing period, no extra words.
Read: rpm 6600
